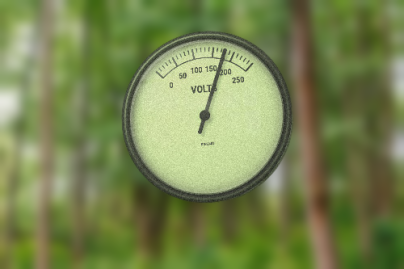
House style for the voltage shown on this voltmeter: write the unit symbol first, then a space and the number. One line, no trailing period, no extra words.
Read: V 180
